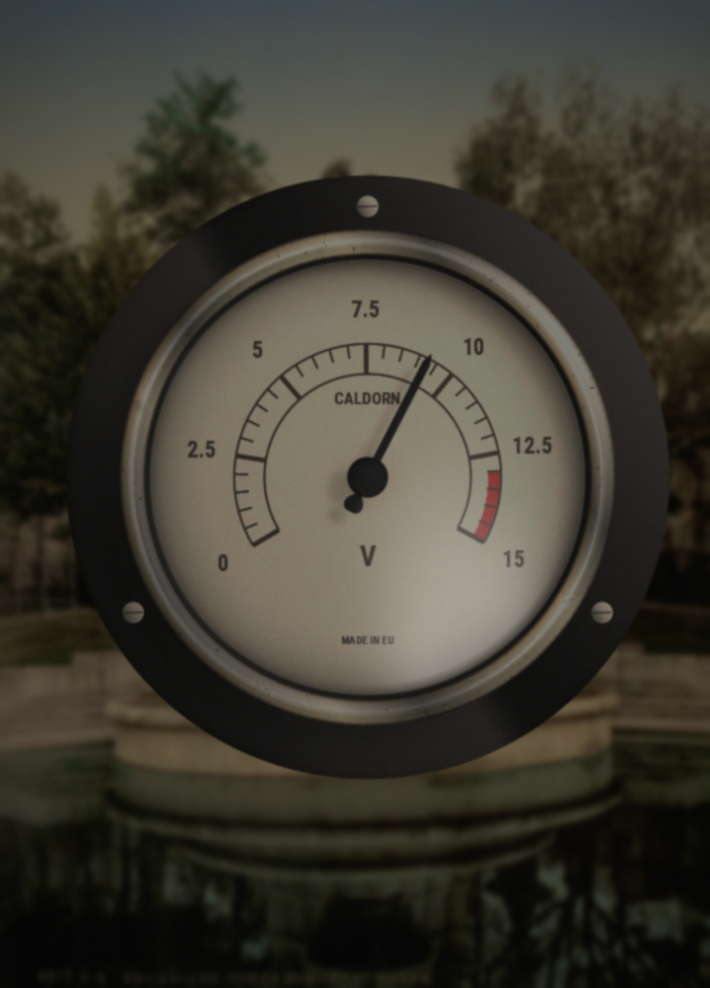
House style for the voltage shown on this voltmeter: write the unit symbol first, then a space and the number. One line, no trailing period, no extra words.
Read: V 9.25
